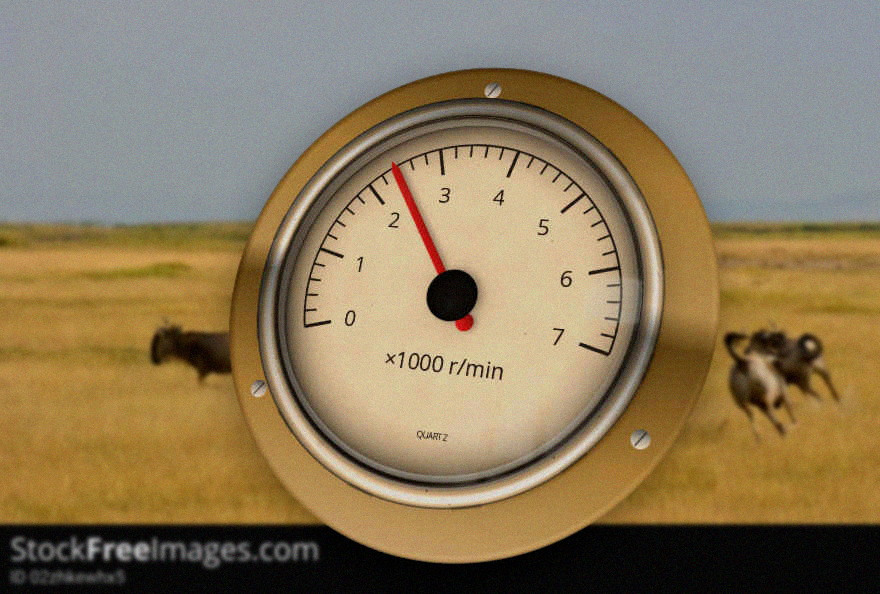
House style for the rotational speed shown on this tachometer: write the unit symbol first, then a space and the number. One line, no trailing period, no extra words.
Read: rpm 2400
